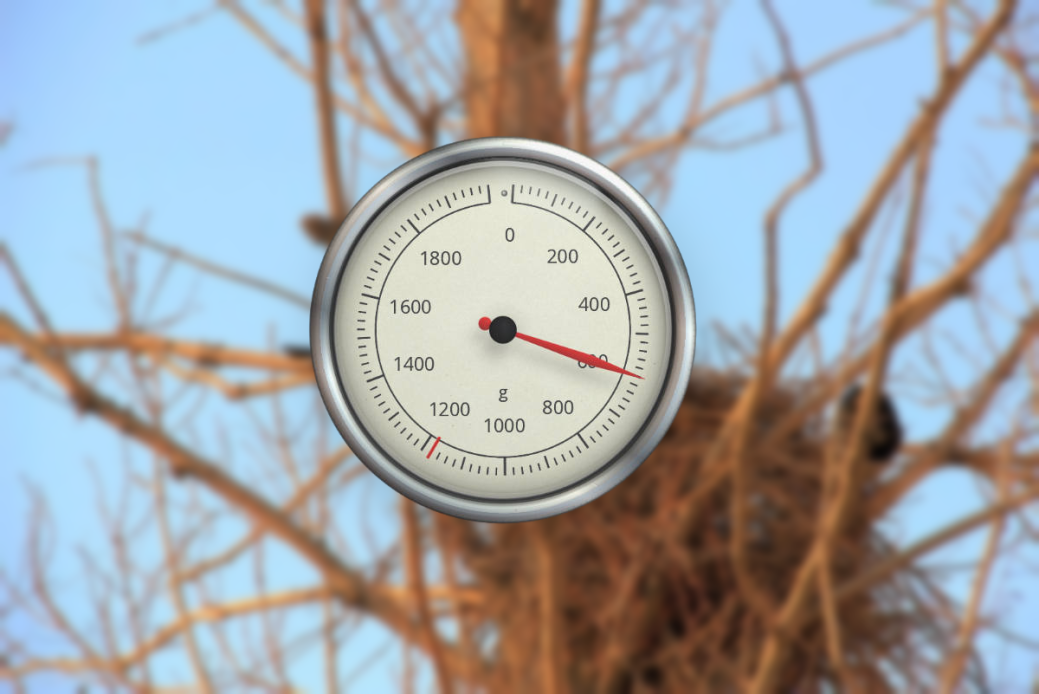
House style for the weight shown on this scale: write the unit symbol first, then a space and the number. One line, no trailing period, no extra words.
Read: g 600
